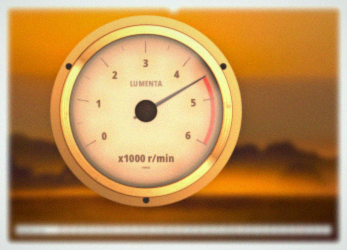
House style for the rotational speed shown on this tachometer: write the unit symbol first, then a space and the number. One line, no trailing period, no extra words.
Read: rpm 4500
